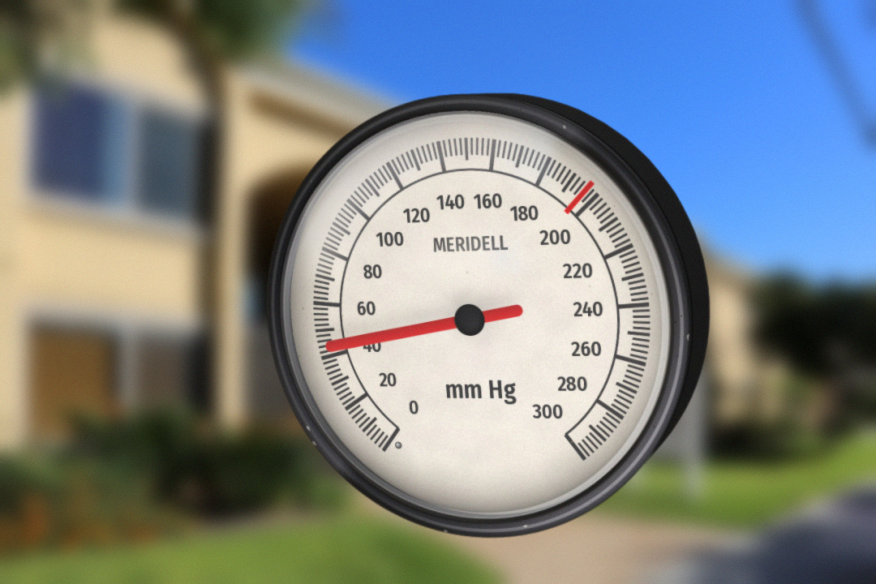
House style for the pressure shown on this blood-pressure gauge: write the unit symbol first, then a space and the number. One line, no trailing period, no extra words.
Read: mmHg 44
